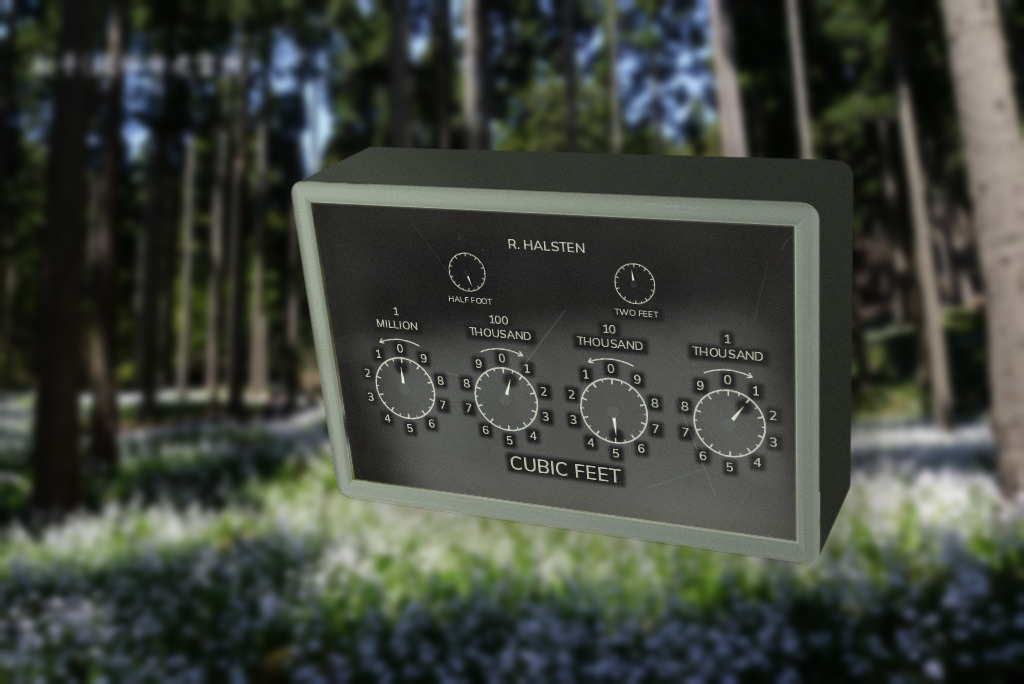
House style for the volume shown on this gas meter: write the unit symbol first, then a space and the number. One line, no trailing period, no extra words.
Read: ft³ 5100
